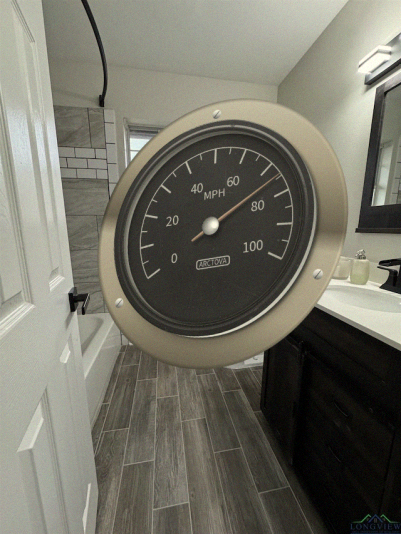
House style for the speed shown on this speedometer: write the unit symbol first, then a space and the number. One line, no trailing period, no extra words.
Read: mph 75
